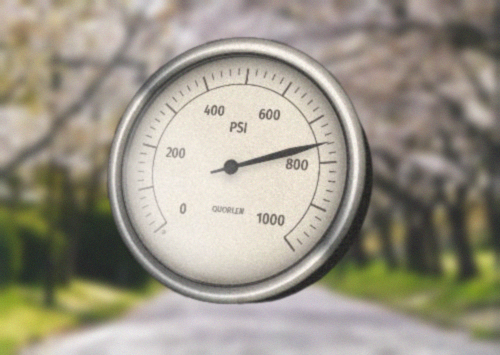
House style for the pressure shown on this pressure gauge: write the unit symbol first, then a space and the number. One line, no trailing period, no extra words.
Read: psi 760
